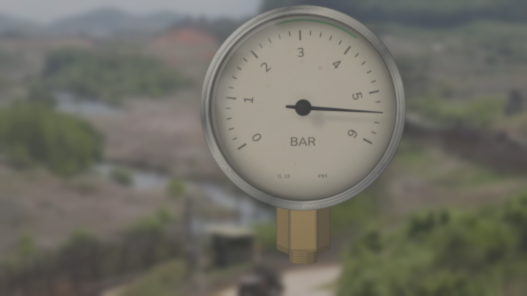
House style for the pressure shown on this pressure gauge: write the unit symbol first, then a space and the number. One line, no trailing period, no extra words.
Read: bar 5.4
